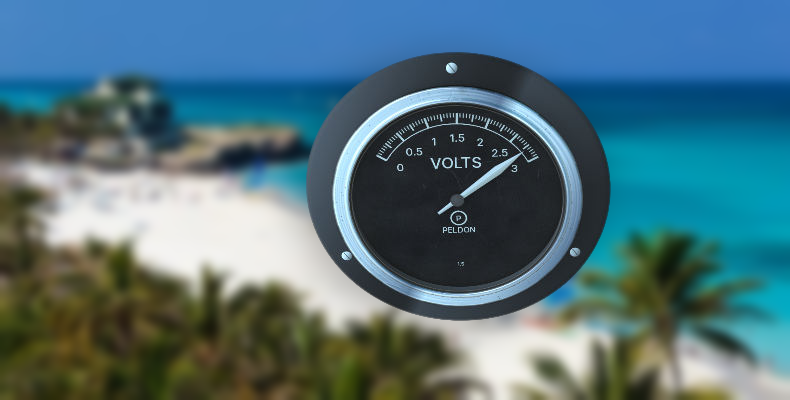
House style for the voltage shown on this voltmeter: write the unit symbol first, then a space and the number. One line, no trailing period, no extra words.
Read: V 2.75
